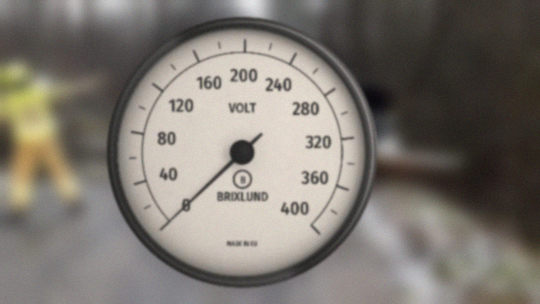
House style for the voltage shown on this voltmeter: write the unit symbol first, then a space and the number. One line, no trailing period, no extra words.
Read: V 0
